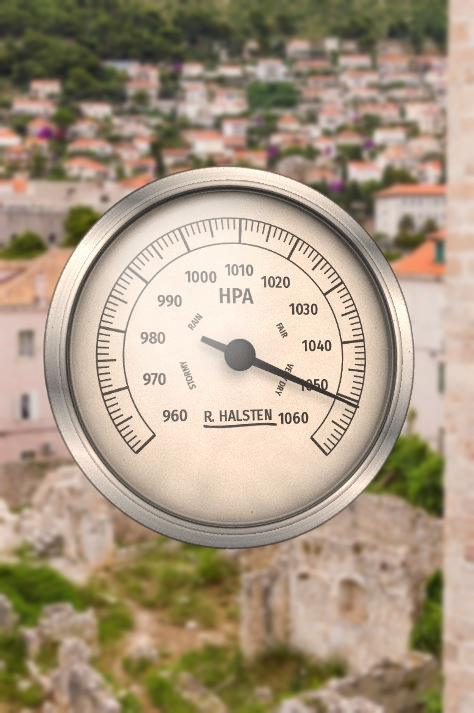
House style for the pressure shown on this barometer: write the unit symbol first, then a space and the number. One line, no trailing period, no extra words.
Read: hPa 1051
